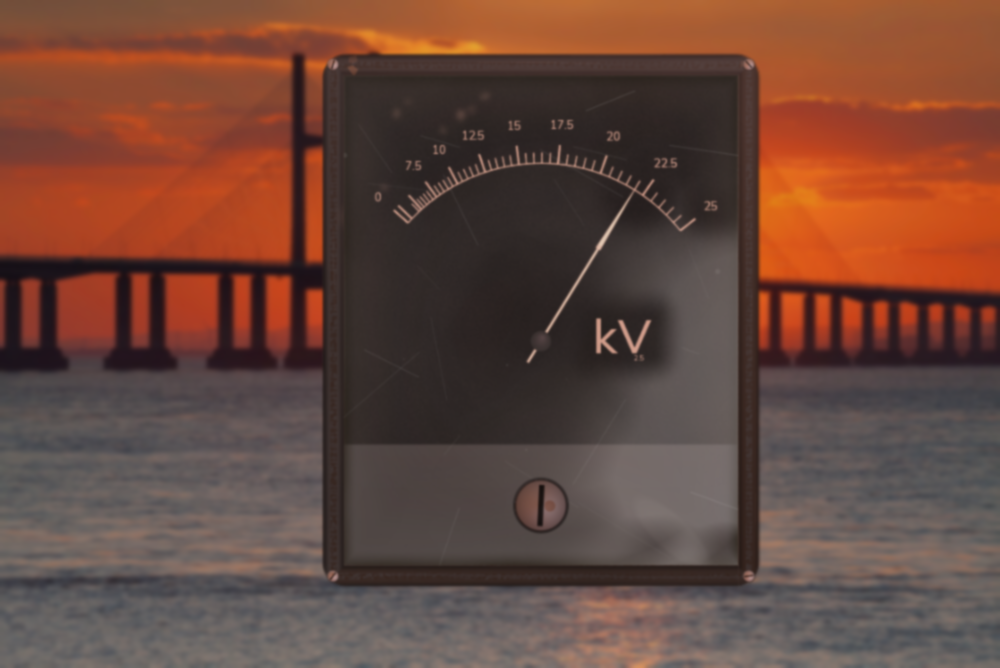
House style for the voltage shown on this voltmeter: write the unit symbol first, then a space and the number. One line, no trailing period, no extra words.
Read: kV 22
